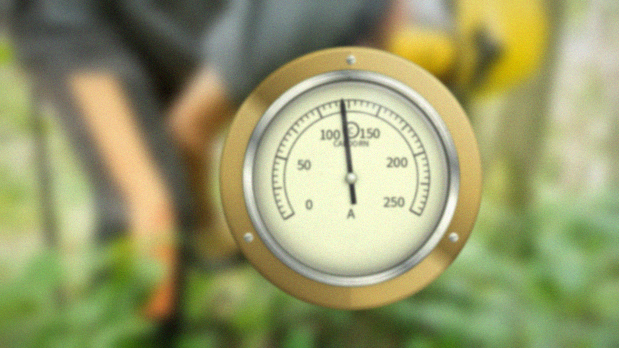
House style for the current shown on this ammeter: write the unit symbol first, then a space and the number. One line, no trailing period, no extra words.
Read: A 120
